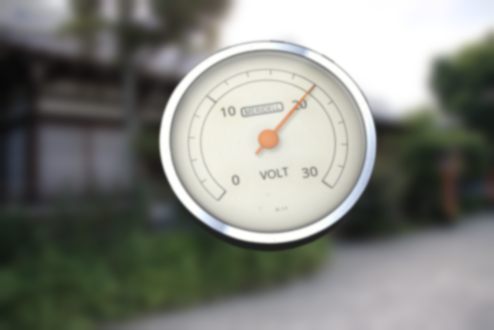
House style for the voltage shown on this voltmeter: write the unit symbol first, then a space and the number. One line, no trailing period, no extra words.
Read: V 20
